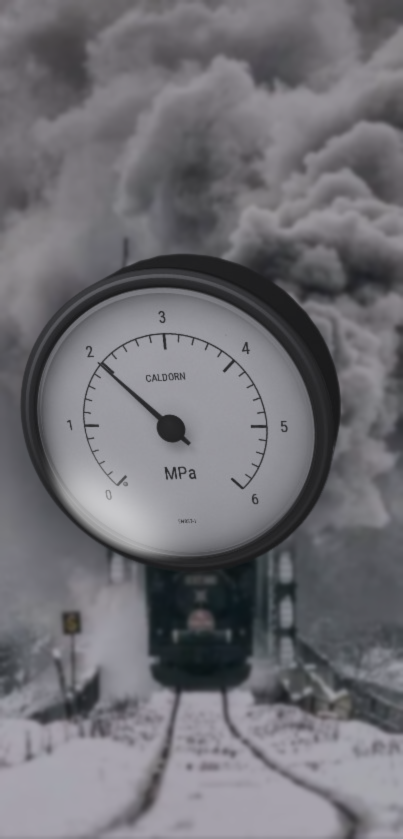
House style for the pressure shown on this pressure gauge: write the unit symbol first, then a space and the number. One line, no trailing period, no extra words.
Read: MPa 2
